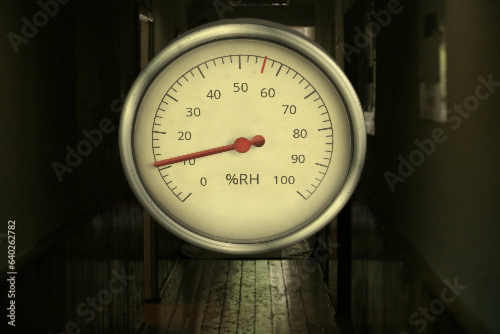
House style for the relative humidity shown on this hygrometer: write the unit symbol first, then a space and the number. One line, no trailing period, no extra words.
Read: % 12
